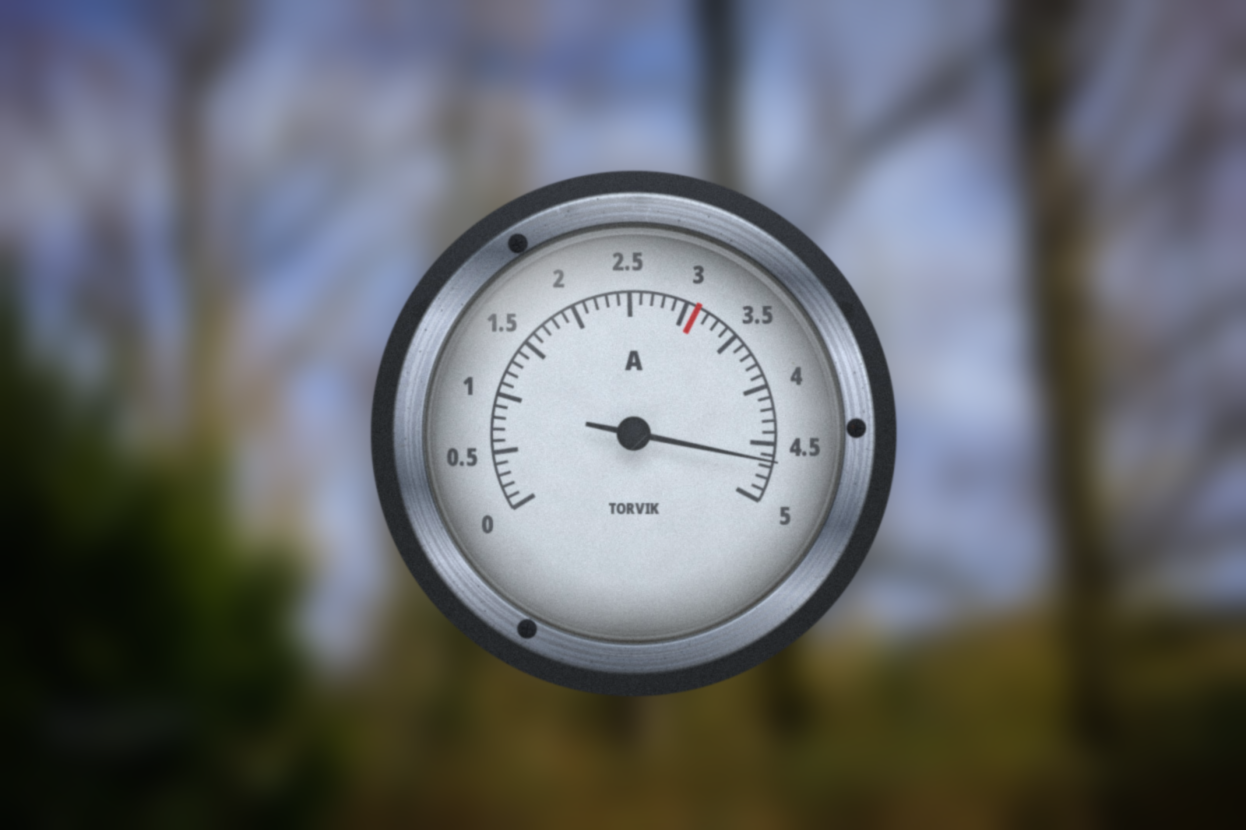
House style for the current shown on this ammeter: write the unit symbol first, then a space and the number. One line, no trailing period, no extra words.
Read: A 4.65
